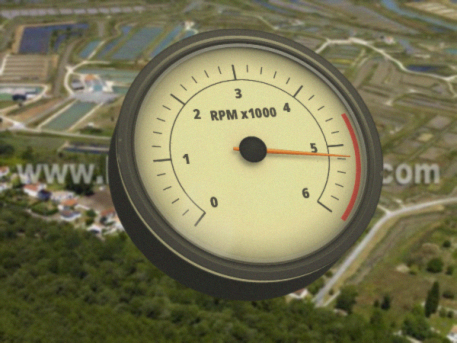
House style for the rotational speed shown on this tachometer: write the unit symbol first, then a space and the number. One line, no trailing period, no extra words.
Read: rpm 5200
